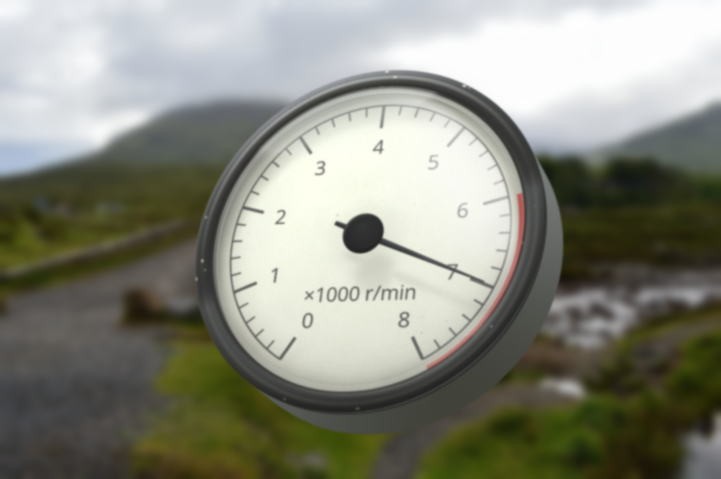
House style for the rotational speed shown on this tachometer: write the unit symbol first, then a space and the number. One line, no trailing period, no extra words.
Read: rpm 7000
